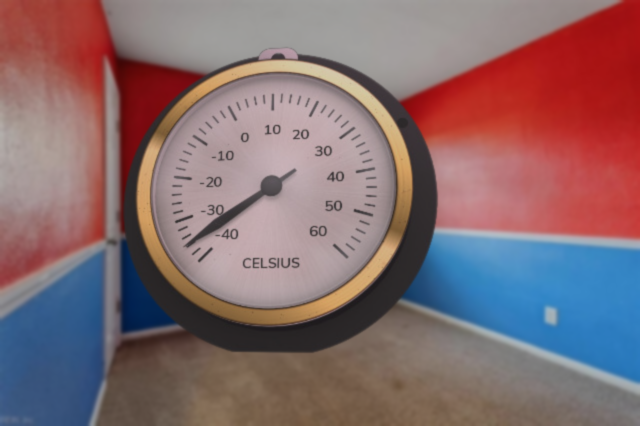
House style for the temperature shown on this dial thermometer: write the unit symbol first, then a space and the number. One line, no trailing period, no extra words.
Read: °C -36
